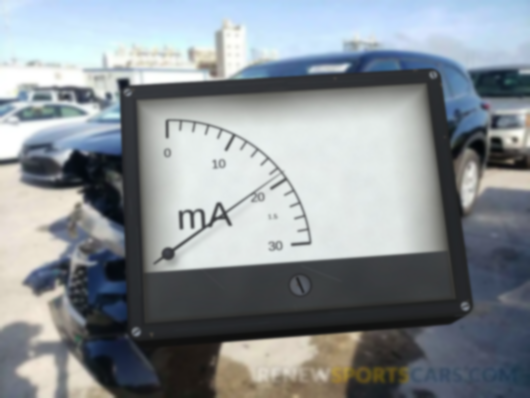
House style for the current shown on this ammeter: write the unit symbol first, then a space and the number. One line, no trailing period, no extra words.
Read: mA 19
